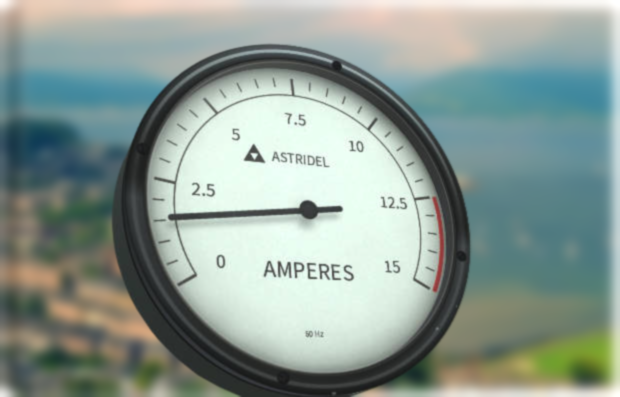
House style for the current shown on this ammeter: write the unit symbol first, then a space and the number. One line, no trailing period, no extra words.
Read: A 1.5
